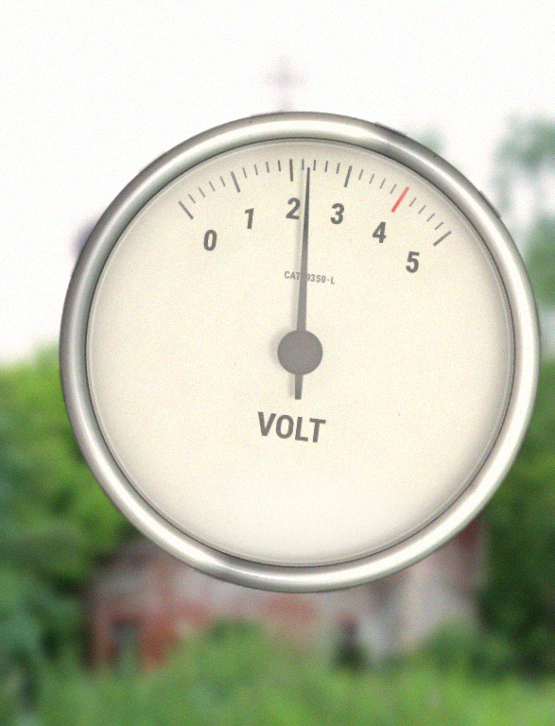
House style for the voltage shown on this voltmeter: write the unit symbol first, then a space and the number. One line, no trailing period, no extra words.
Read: V 2.3
